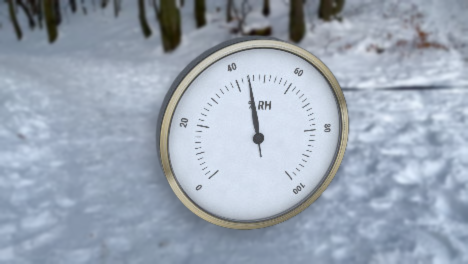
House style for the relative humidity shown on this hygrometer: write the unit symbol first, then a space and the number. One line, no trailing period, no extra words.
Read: % 44
